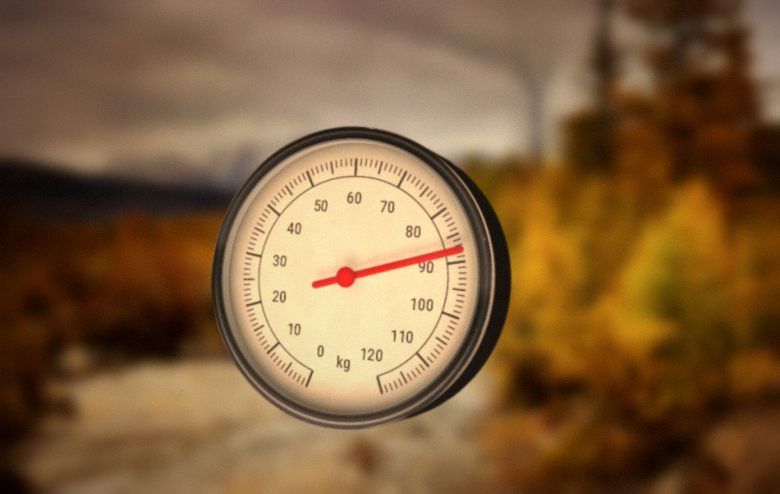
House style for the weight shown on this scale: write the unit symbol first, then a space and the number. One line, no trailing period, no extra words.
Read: kg 88
